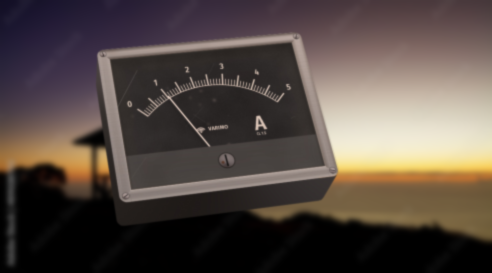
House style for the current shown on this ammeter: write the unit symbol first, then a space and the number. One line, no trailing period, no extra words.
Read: A 1
